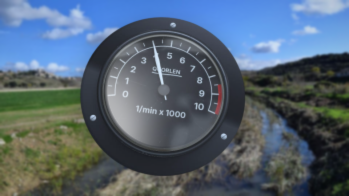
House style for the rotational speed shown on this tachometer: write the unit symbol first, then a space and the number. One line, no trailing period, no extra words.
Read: rpm 4000
